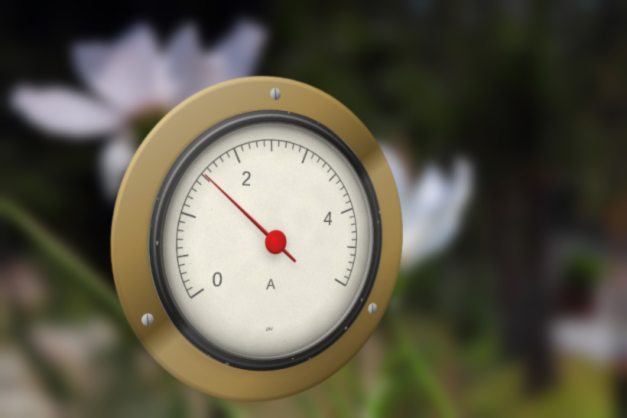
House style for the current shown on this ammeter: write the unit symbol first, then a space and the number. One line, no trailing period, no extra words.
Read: A 1.5
